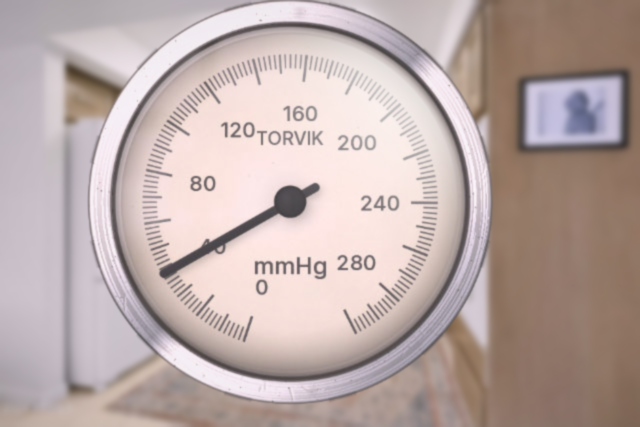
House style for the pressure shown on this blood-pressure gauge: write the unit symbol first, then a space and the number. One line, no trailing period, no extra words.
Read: mmHg 40
